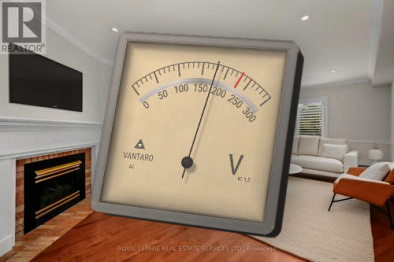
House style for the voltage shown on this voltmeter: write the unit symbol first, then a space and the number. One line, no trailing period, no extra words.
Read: V 180
